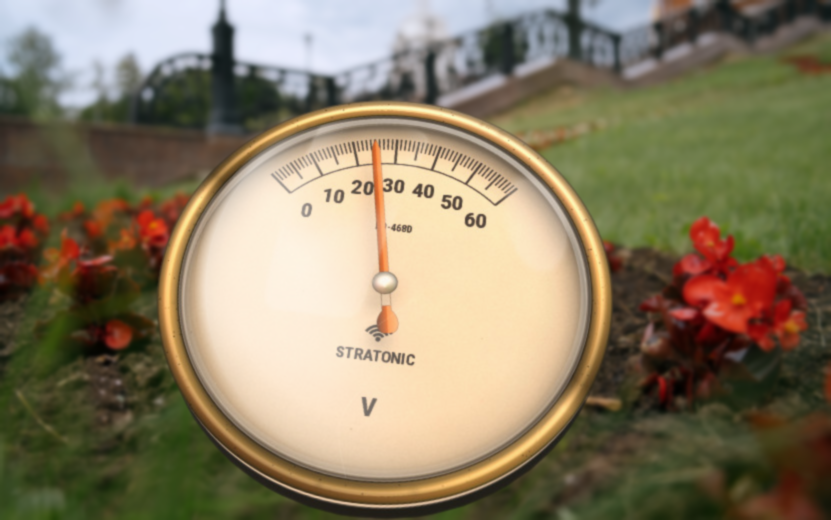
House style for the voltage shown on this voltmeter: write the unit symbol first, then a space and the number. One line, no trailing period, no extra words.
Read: V 25
